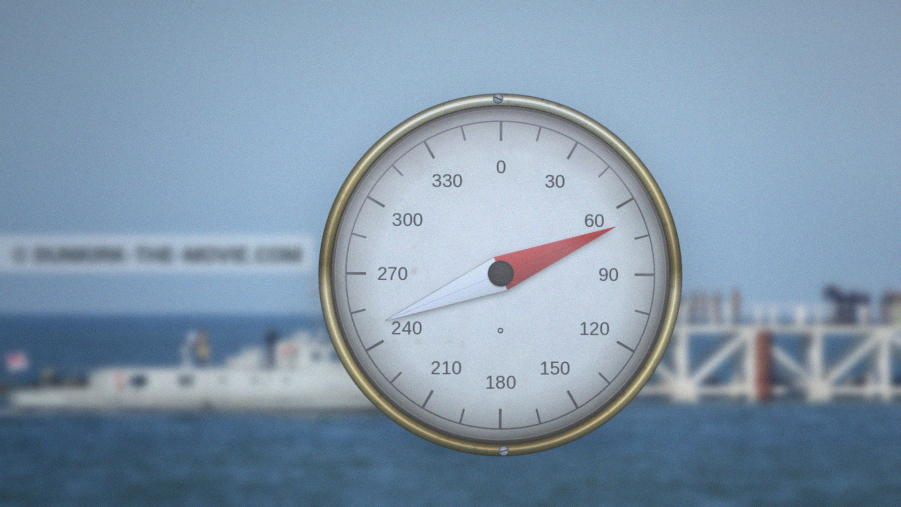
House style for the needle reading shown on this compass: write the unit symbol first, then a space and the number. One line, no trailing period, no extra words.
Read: ° 67.5
